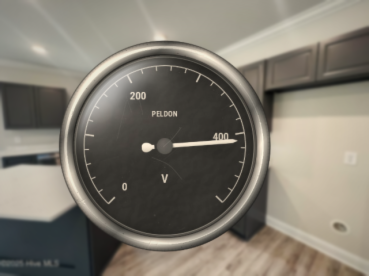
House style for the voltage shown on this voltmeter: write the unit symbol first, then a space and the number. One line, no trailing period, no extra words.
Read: V 410
